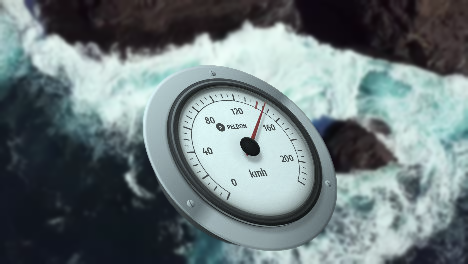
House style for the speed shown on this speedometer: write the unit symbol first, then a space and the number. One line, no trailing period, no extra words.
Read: km/h 145
